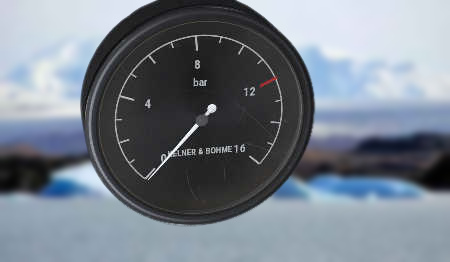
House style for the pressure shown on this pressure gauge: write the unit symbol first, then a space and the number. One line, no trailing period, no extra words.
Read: bar 0
